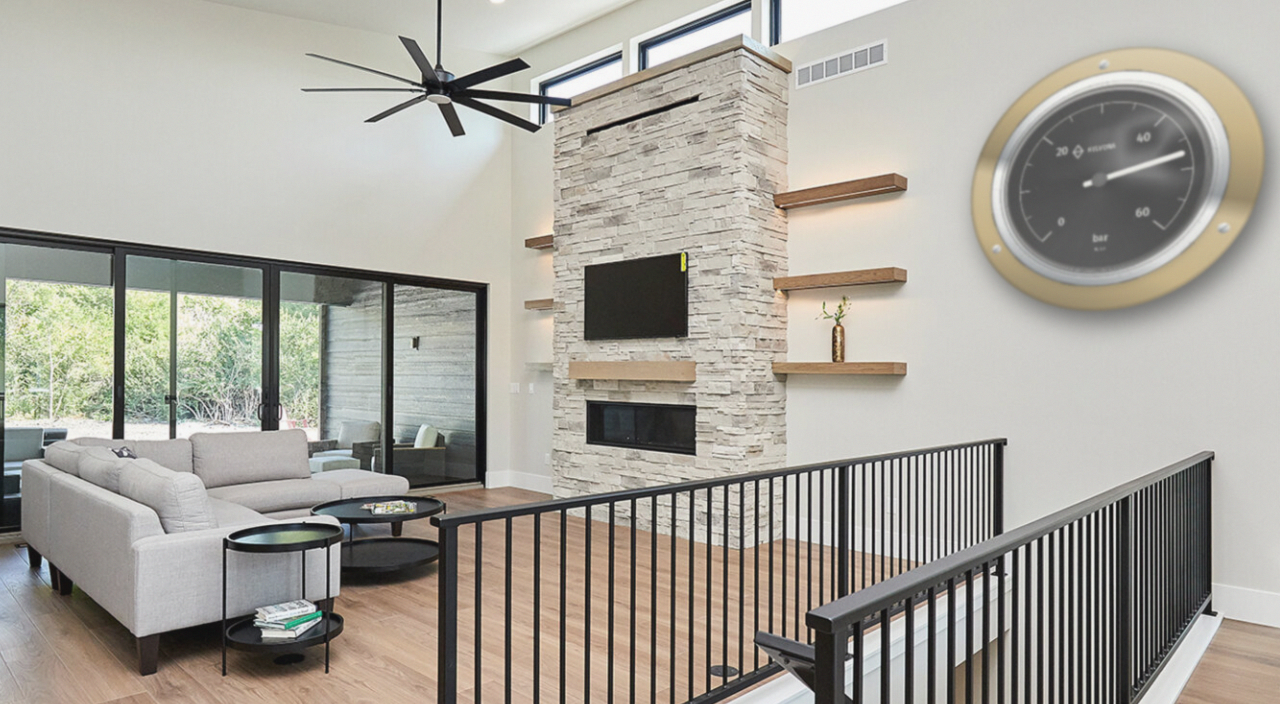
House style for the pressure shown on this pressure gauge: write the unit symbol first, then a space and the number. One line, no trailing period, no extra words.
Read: bar 47.5
